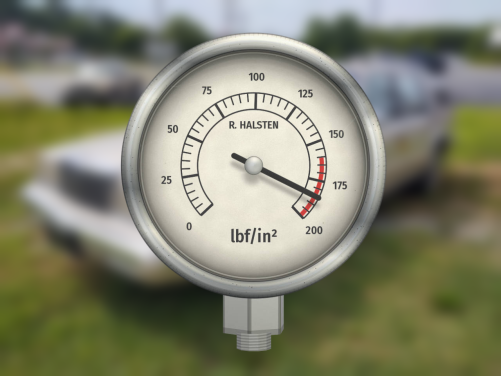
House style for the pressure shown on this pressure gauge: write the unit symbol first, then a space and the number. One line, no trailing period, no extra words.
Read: psi 185
